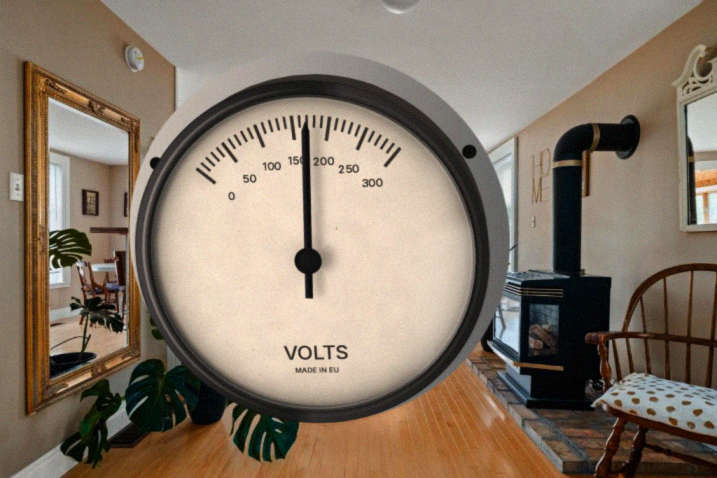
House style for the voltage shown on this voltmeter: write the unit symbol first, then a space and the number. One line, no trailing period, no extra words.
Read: V 170
